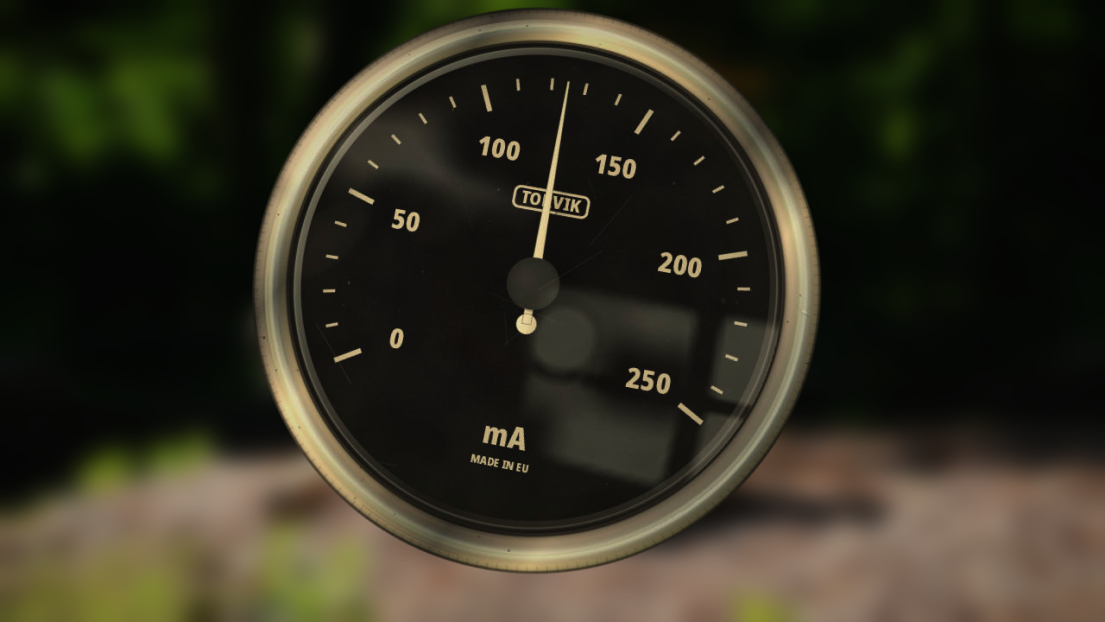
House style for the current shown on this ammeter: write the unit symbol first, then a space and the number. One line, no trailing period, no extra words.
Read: mA 125
